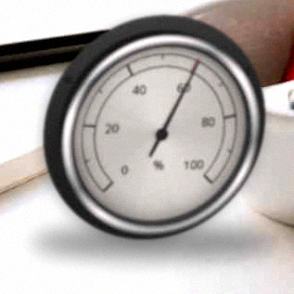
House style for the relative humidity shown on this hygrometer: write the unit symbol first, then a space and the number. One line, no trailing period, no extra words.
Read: % 60
